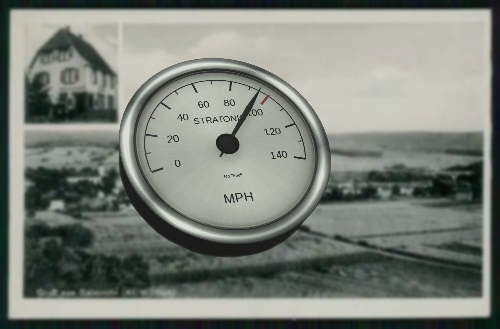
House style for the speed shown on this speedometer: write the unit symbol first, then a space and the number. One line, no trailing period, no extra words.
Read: mph 95
